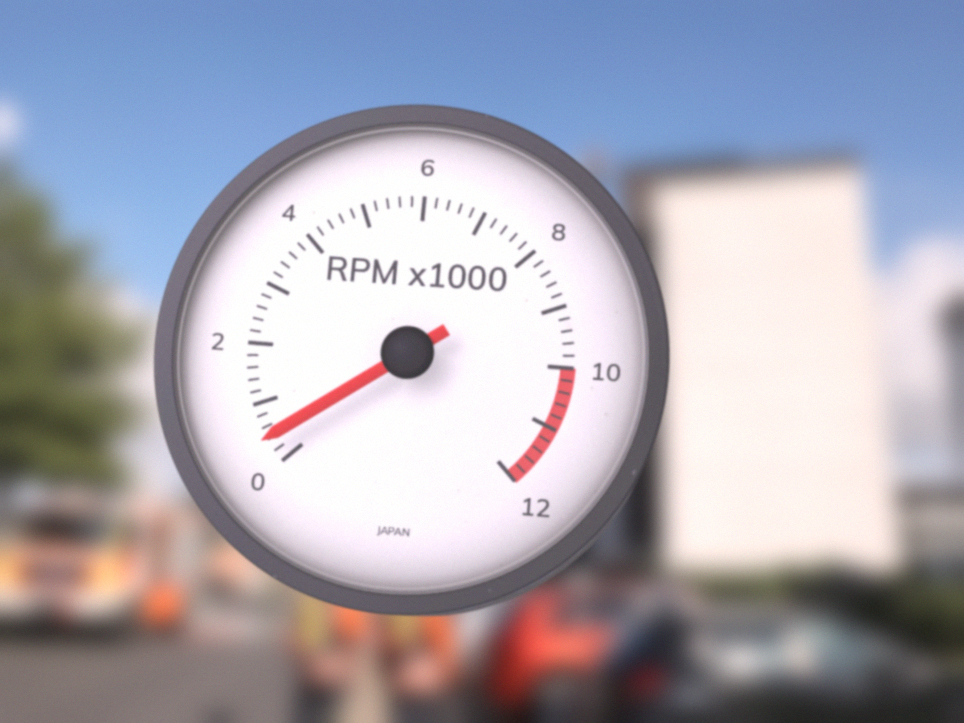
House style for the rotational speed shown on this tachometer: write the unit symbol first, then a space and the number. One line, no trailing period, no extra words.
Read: rpm 400
